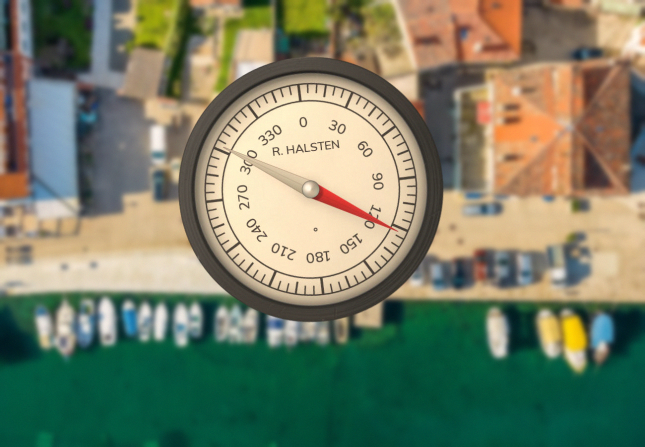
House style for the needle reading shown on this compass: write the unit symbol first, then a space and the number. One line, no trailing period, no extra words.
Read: ° 122.5
